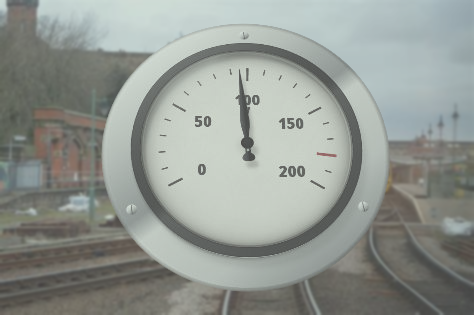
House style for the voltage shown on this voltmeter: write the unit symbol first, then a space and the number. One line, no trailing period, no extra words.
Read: V 95
